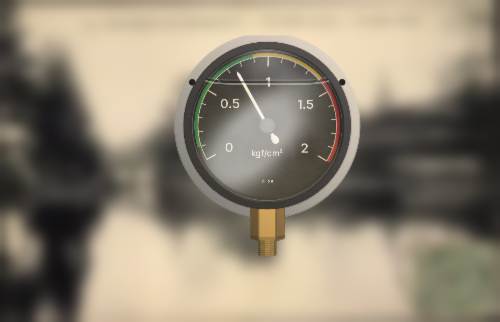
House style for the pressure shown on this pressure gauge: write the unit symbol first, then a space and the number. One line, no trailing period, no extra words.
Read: kg/cm² 0.75
